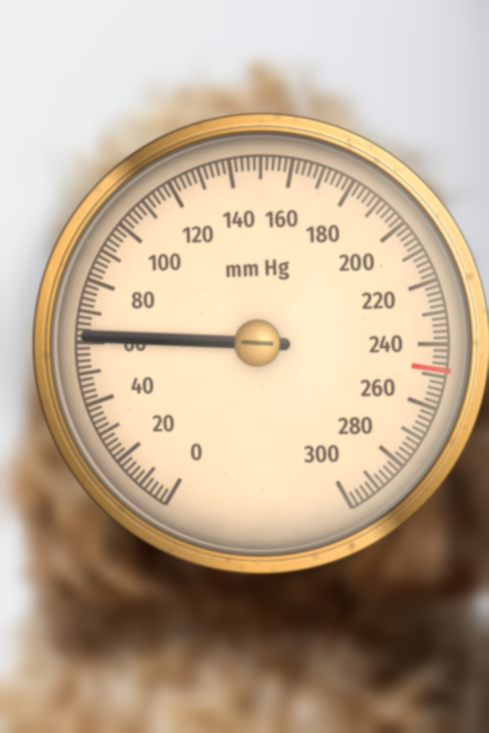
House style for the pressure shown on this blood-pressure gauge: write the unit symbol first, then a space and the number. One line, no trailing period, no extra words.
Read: mmHg 62
